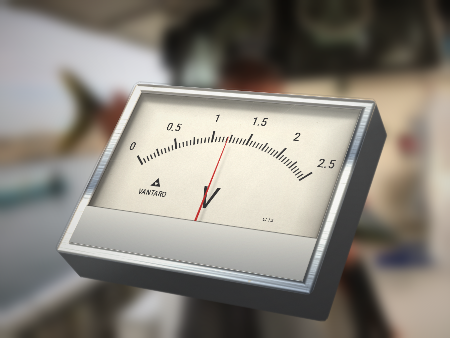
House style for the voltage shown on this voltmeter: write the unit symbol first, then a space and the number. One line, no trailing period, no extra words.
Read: V 1.25
